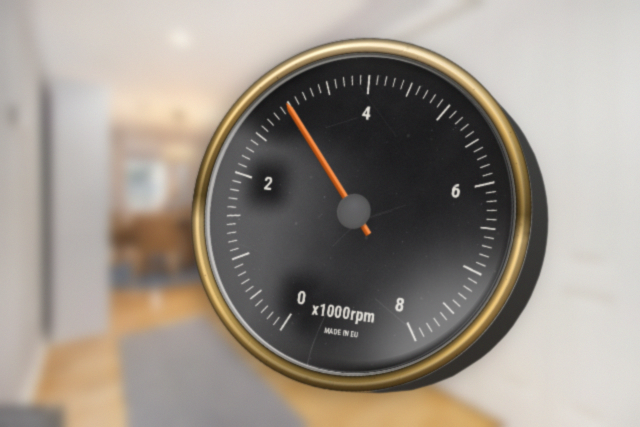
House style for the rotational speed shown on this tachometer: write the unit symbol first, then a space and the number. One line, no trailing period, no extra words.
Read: rpm 3000
